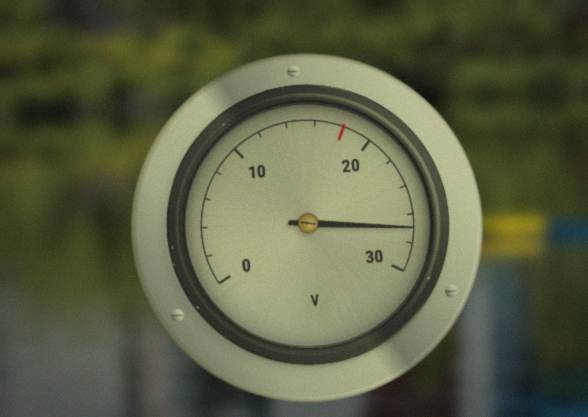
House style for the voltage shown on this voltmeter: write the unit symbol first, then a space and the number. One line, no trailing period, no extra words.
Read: V 27
